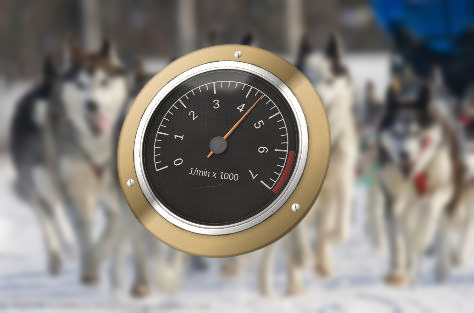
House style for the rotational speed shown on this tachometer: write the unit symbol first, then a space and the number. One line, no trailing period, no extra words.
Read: rpm 4400
